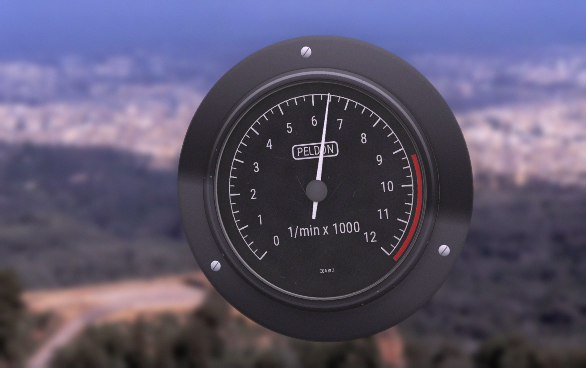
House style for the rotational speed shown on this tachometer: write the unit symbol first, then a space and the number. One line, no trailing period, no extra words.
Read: rpm 6500
